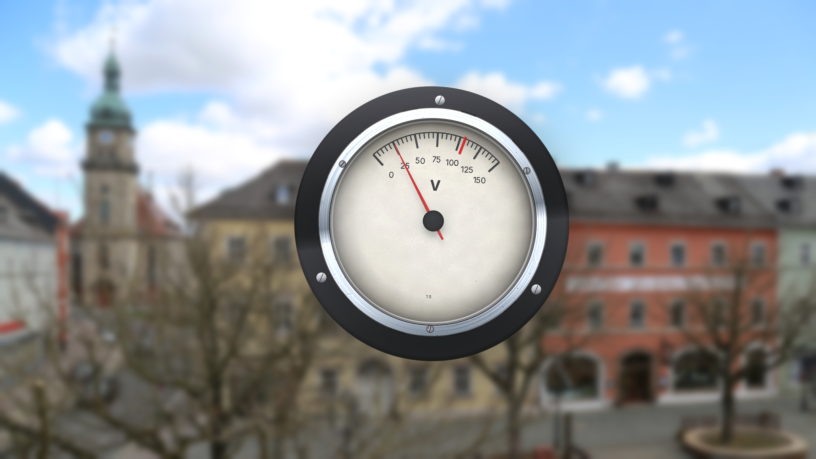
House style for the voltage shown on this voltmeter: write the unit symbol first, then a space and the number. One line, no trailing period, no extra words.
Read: V 25
